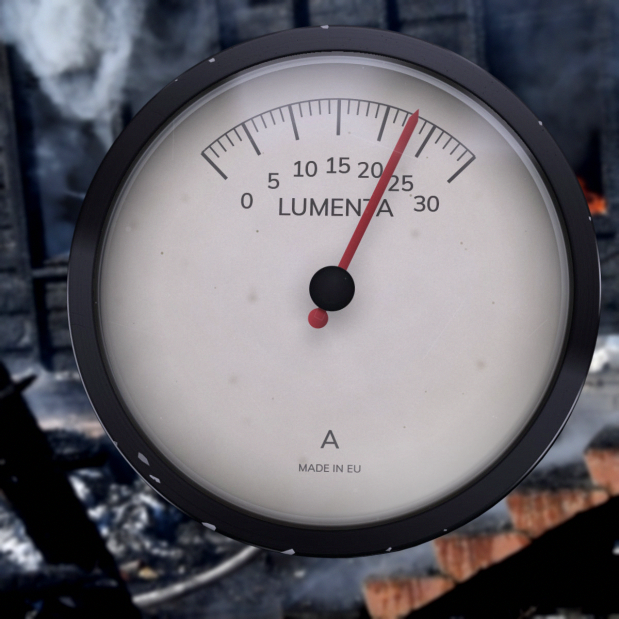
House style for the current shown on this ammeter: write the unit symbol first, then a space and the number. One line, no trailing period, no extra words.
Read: A 23
